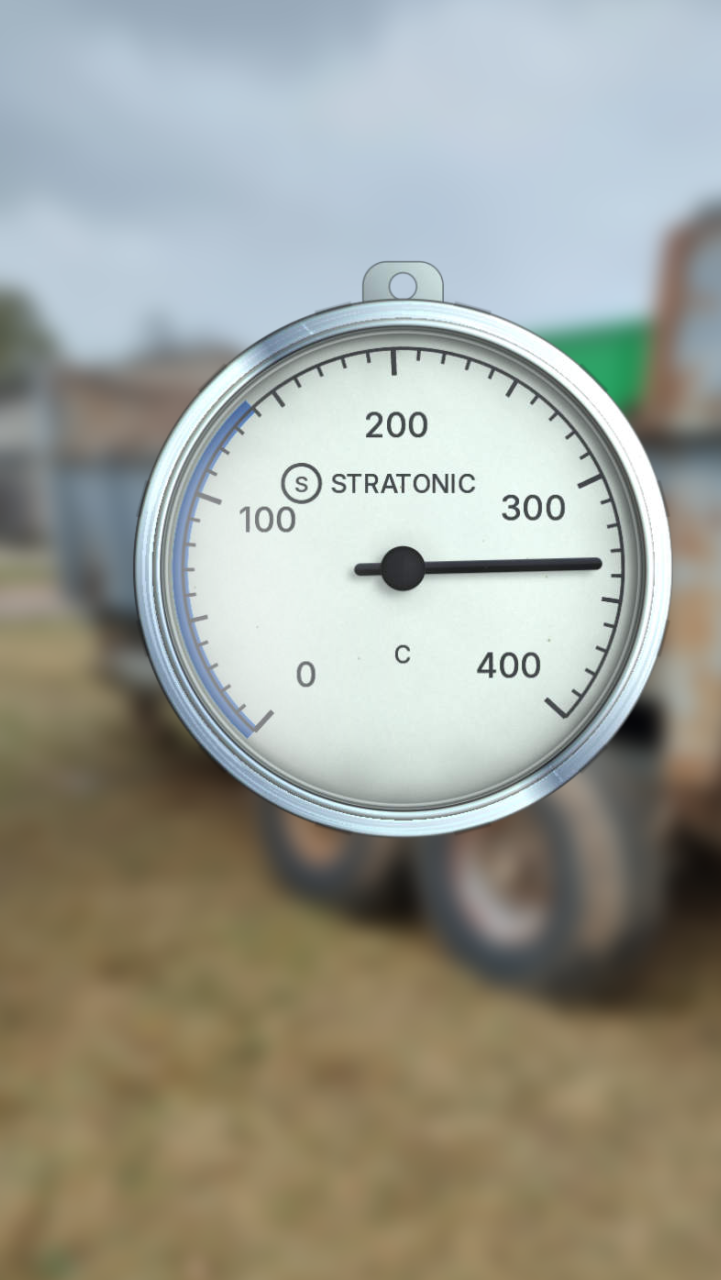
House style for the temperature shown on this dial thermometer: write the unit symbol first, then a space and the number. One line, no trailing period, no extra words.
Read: °C 335
